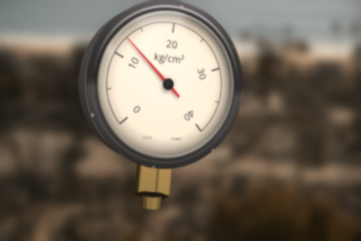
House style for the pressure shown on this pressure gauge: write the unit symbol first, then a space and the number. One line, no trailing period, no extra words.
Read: kg/cm² 12.5
